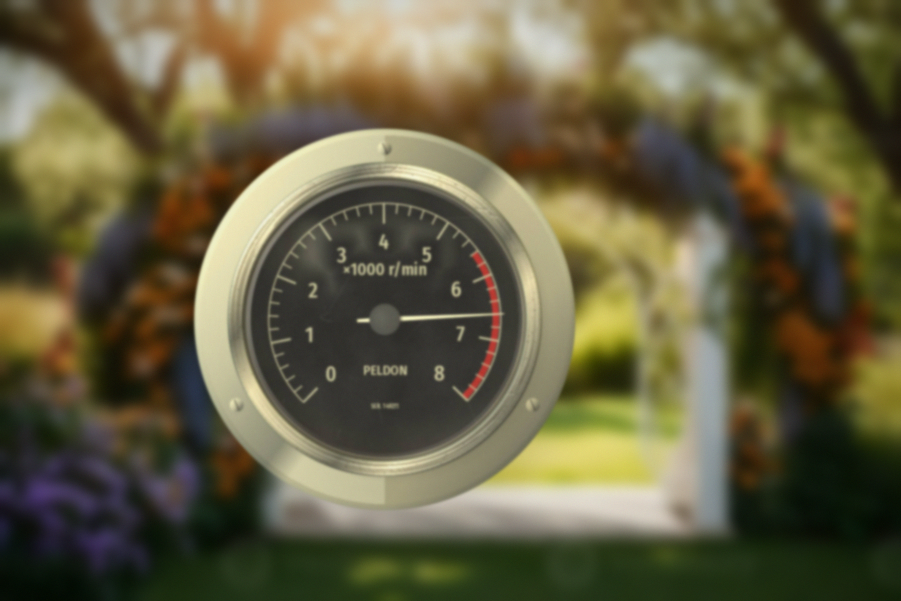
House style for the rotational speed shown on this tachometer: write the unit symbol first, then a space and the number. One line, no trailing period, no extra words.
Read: rpm 6600
